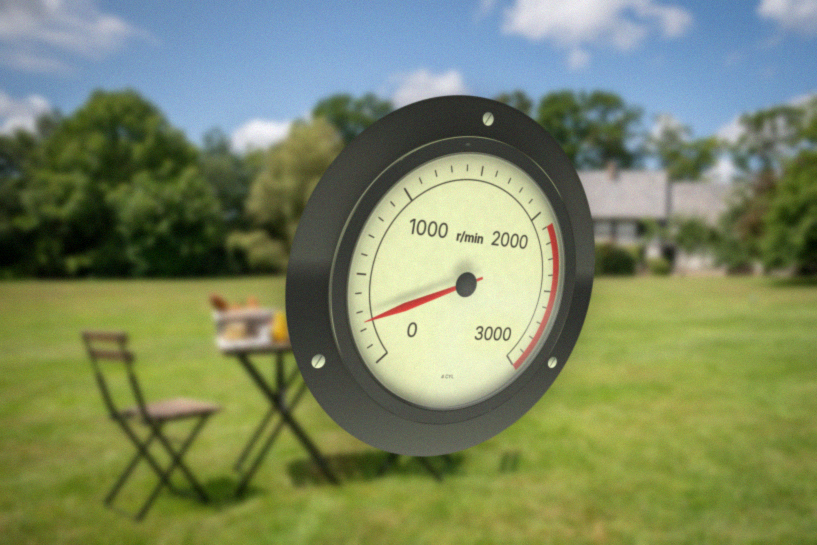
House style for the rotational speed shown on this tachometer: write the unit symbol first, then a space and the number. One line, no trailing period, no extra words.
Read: rpm 250
